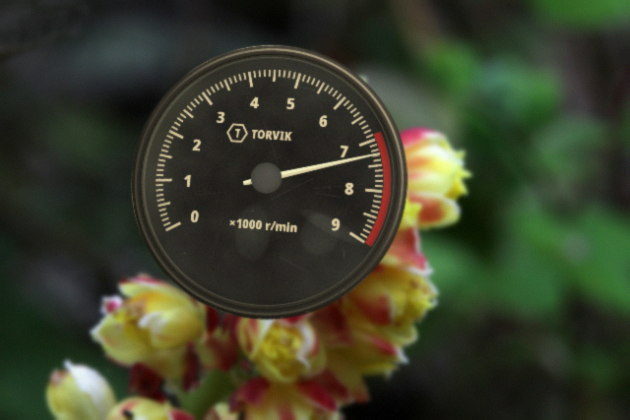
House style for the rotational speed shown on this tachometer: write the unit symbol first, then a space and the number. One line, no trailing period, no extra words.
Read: rpm 7300
